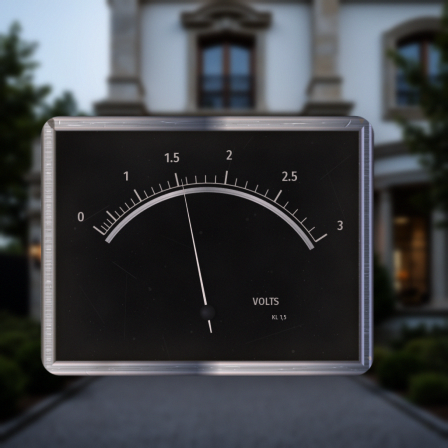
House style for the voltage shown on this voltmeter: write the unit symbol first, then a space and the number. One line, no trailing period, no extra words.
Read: V 1.55
